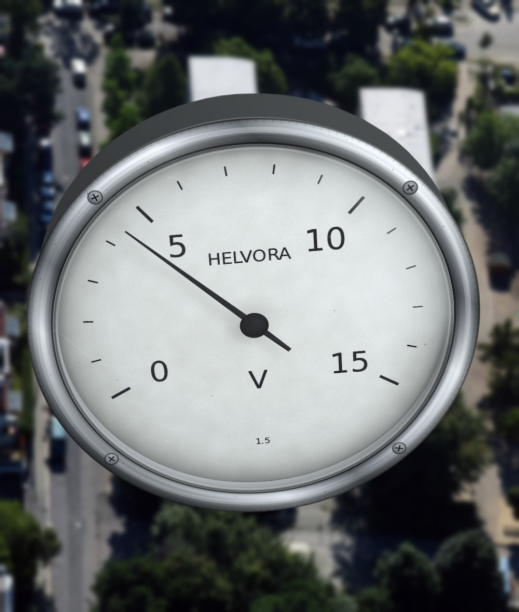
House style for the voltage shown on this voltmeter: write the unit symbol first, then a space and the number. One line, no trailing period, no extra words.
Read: V 4.5
